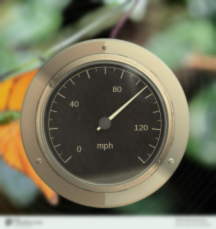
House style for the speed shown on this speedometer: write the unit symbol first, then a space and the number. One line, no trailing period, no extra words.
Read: mph 95
